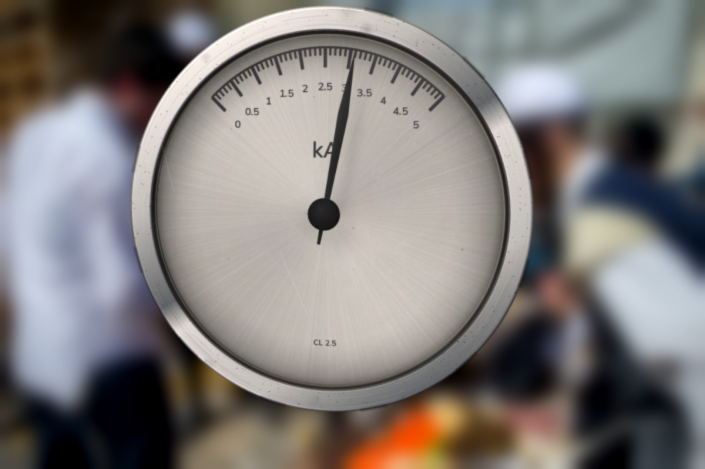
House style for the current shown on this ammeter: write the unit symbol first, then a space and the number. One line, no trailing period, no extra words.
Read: kA 3.1
